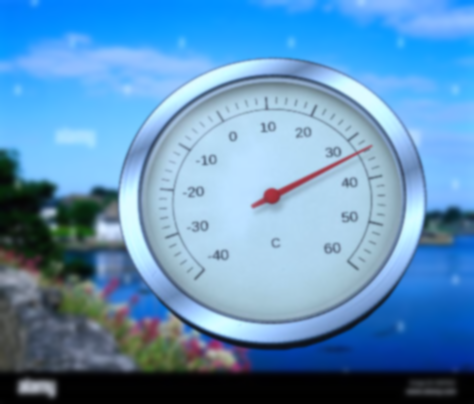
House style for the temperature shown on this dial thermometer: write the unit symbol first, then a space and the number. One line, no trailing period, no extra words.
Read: °C 34
